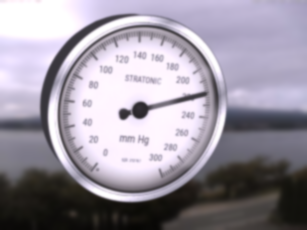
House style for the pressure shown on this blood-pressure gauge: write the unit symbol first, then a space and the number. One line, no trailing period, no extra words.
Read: mmHg 220
